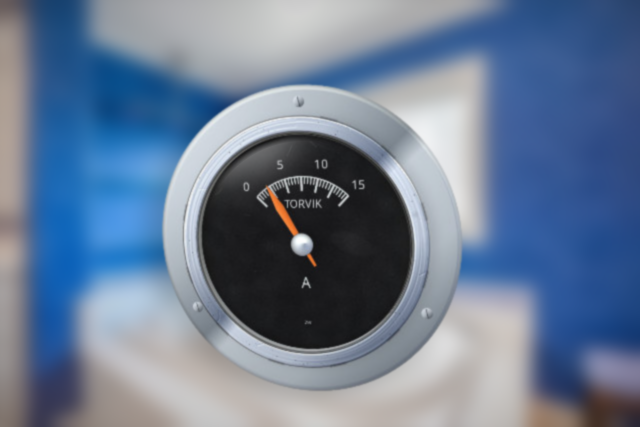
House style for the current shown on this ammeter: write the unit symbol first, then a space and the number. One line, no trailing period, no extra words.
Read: A 2.5
